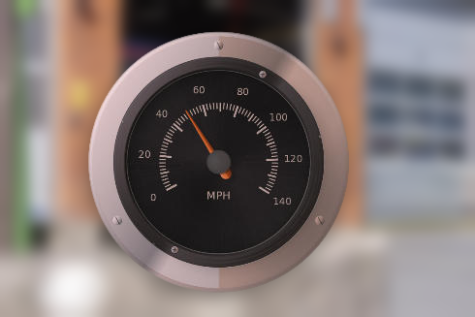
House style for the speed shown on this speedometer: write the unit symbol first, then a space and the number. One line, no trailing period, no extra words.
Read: mph 50
